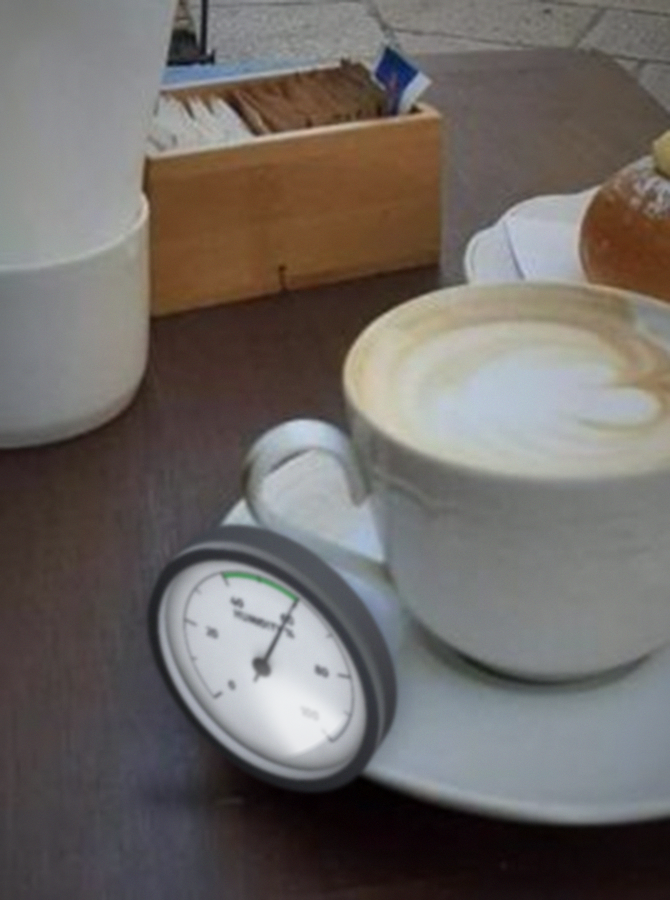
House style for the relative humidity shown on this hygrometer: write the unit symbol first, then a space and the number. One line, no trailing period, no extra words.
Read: % 60
